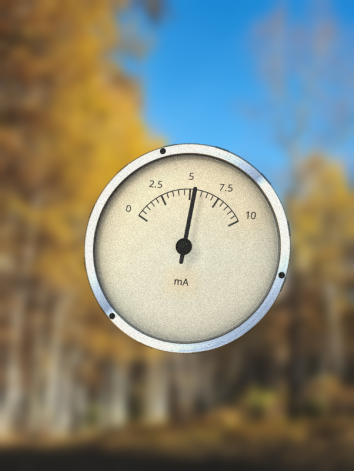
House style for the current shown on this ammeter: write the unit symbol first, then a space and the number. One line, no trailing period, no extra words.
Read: mA 5.5
